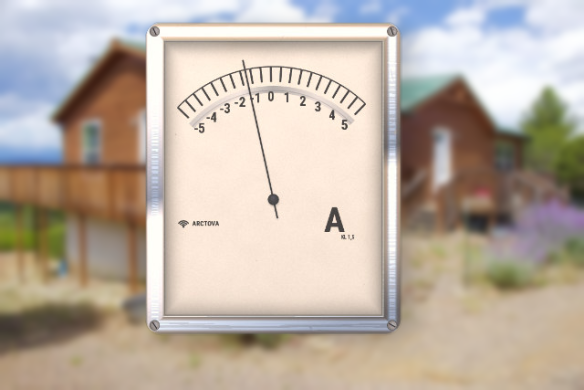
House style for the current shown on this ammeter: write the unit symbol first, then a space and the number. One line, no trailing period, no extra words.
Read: A -1.25
